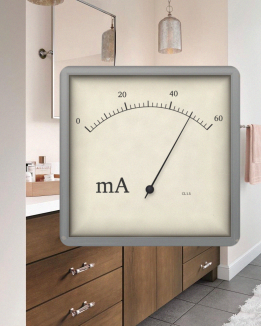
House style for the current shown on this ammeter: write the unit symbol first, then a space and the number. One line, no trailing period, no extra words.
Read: mA 50
